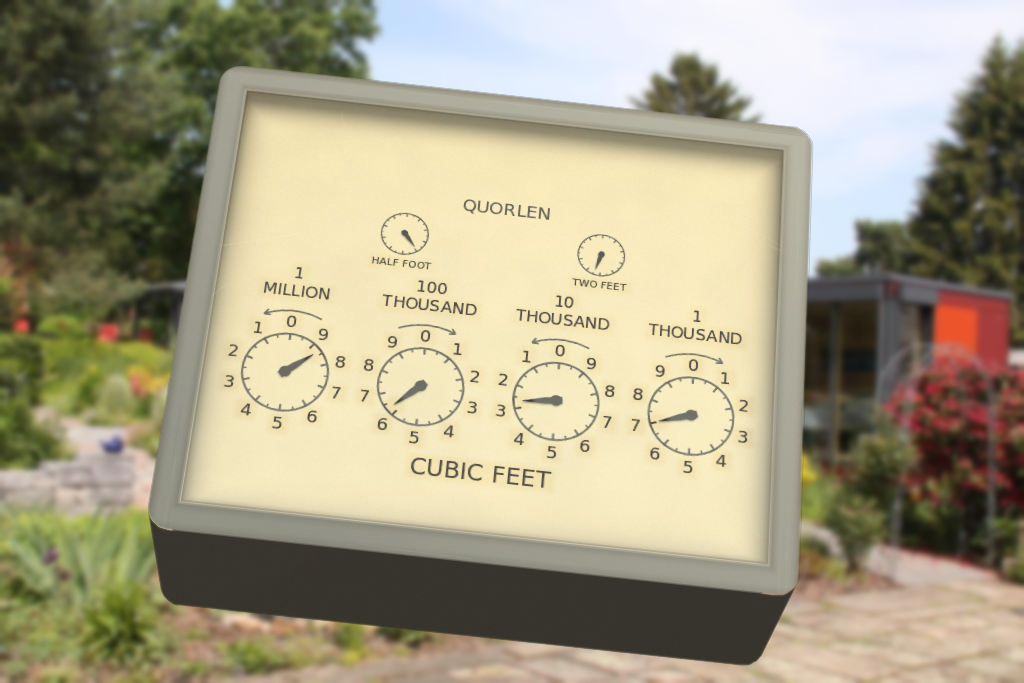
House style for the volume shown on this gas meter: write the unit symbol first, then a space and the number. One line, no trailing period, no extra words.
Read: ft³ 862700
